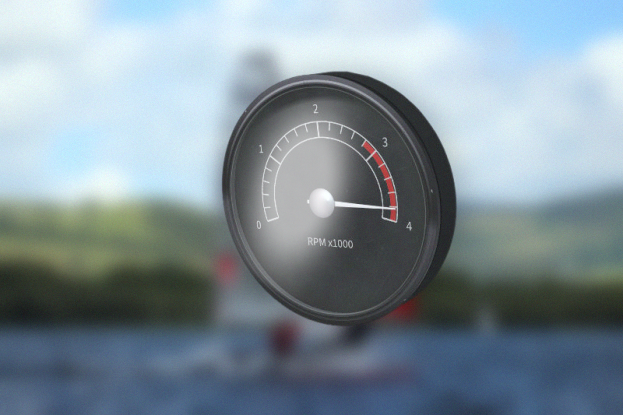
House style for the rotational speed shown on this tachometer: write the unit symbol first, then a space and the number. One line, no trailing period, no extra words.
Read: rpm 3800
